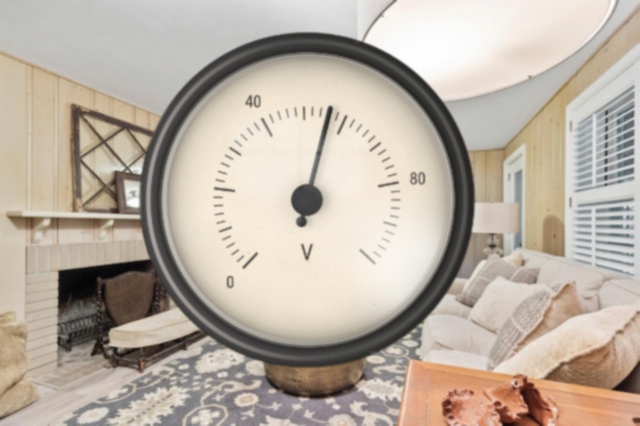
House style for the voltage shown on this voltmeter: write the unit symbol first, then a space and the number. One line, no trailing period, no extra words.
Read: V 56
